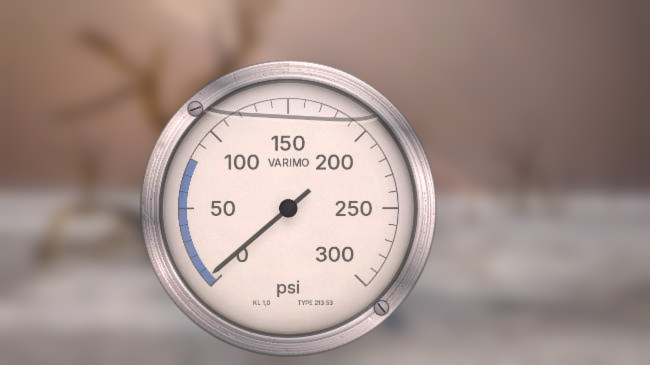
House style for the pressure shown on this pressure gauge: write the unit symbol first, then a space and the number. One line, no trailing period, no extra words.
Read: psi 5
